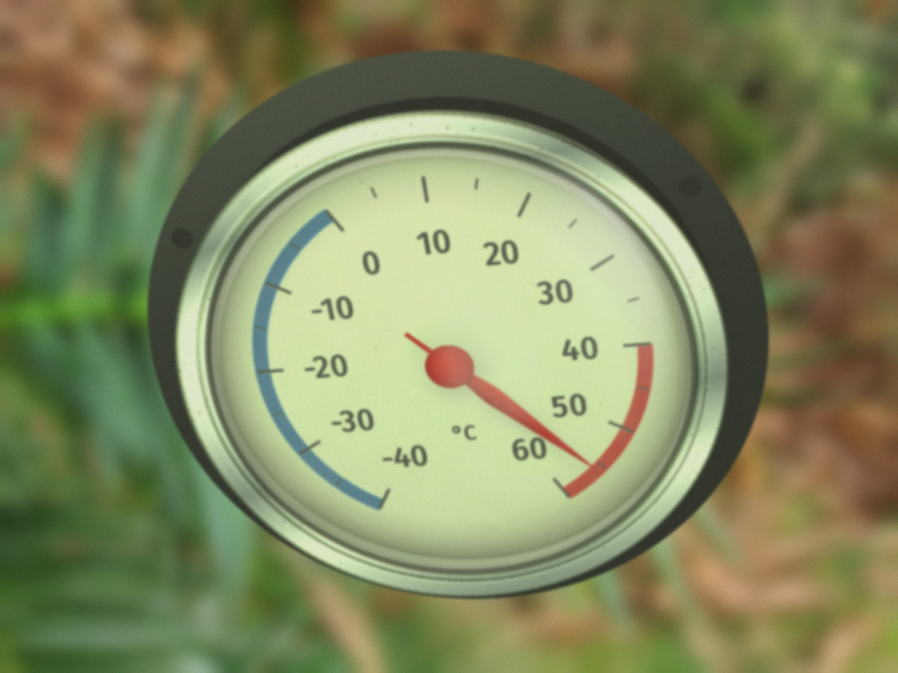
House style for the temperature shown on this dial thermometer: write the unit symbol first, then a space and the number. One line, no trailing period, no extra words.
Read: °C 55
